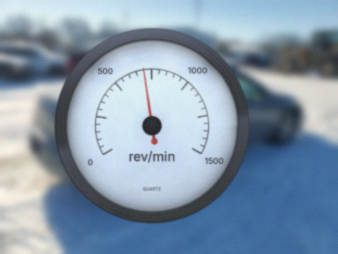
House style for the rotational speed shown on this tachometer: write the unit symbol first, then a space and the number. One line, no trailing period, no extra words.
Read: rpm 700
